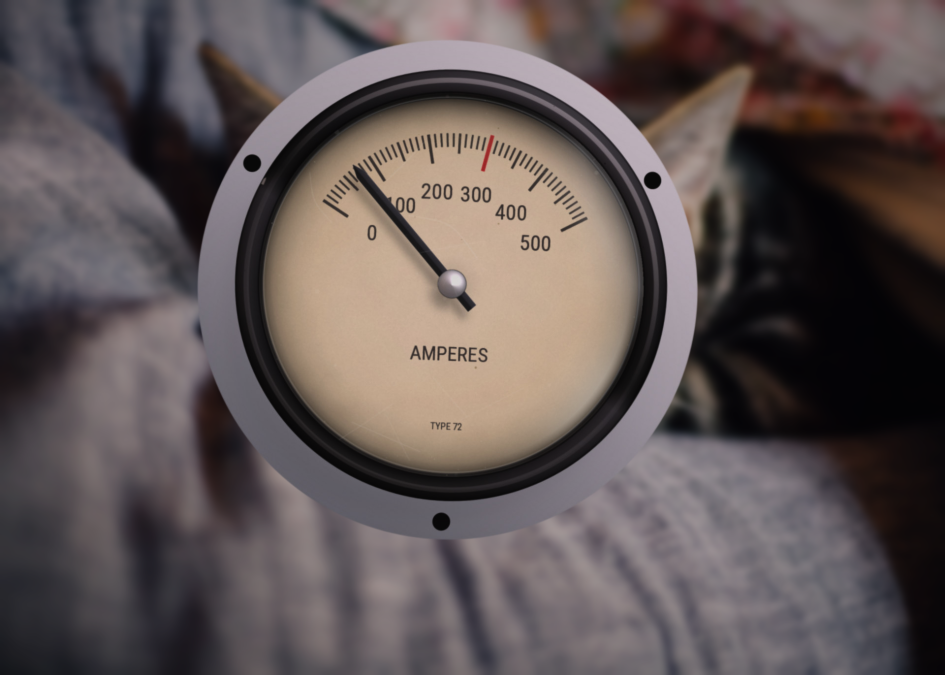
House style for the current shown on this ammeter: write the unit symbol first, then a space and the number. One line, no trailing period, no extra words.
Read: A 70
